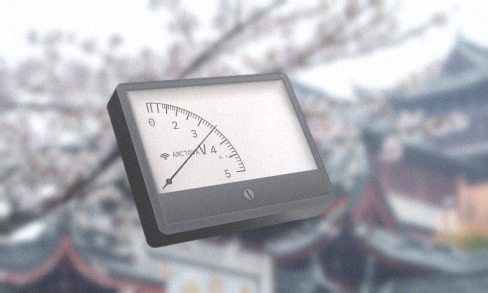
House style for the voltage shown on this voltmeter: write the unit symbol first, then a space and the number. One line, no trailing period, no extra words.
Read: V 3.5
